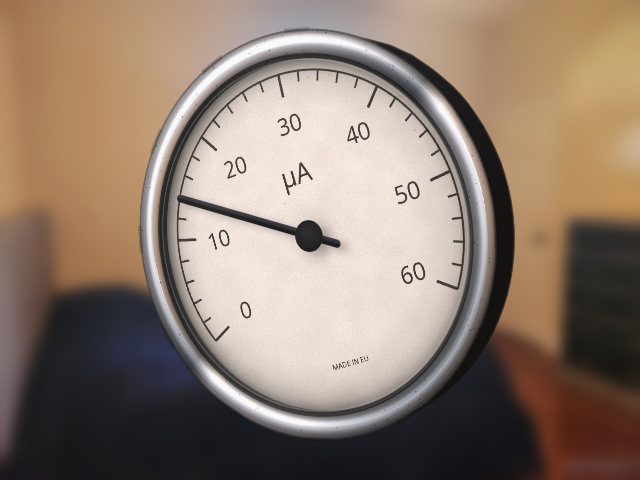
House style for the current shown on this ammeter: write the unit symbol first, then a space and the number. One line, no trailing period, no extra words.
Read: µA 14
